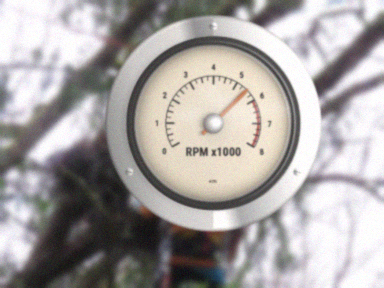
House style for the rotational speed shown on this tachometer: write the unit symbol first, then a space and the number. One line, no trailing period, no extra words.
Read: rpm 5500
